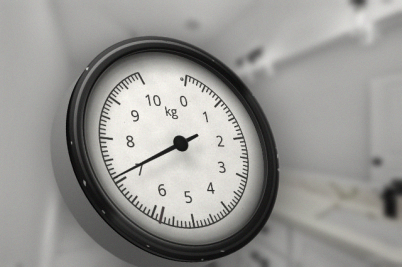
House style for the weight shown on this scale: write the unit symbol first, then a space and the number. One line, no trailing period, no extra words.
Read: kg 7.1
